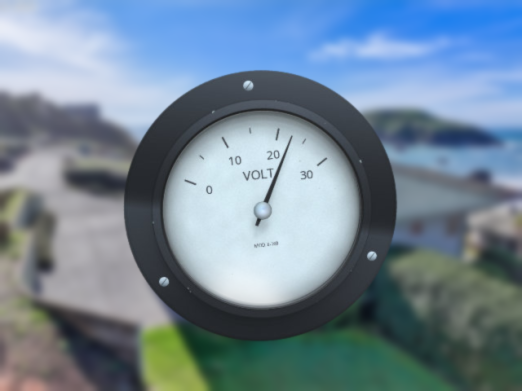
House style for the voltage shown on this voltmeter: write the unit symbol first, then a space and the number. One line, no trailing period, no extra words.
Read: V 22.5
